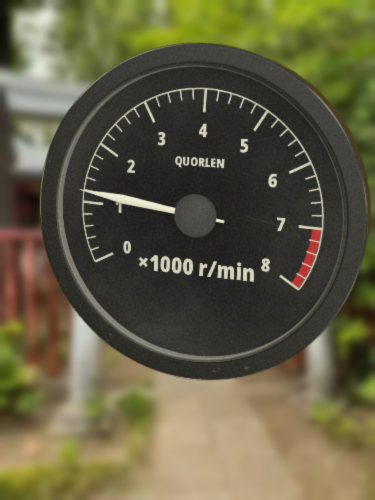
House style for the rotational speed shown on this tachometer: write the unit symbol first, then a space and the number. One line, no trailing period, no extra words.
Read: rpm 1200
